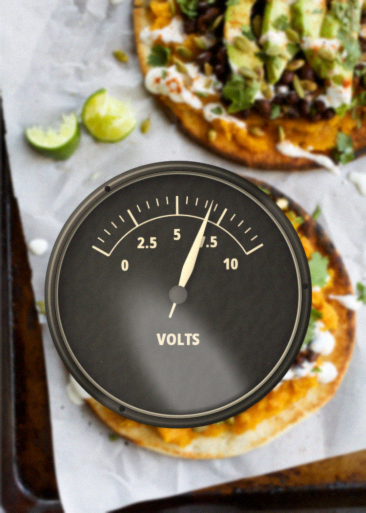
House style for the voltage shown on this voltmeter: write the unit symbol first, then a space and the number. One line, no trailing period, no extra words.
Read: V 6.75
